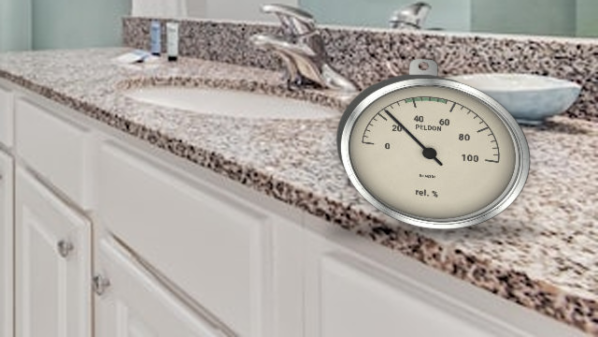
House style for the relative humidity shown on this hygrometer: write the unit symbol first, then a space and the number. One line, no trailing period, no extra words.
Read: % 24
